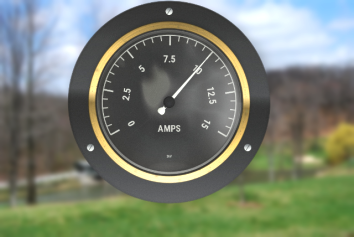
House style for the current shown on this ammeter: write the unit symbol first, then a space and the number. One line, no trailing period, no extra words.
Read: A 10
